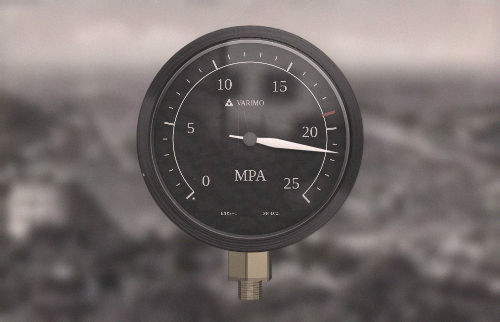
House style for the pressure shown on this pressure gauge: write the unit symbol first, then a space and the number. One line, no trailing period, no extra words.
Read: MPa 21.5
